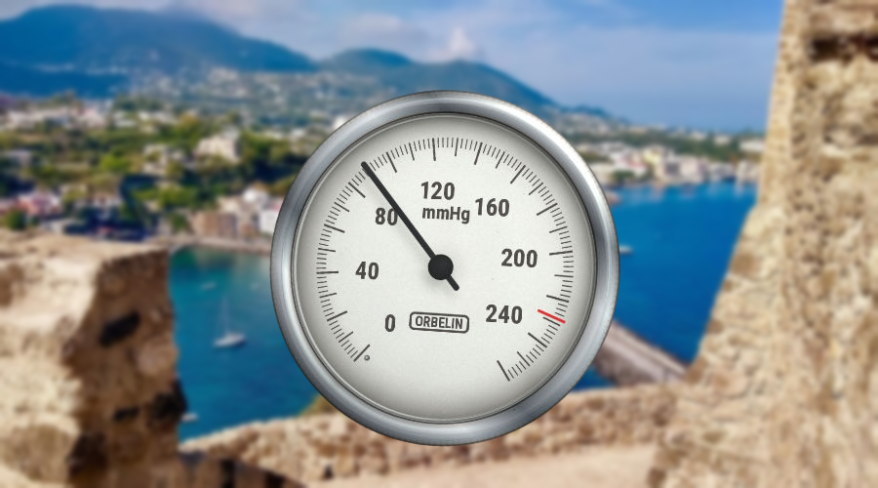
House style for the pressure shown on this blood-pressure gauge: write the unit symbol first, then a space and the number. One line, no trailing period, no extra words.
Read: mmHg 90
